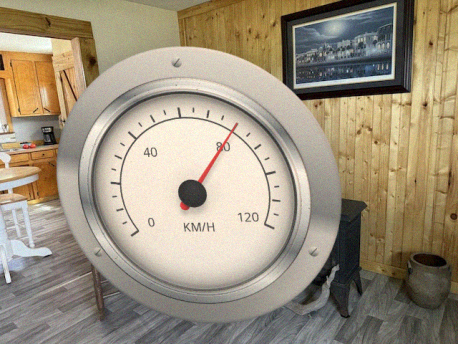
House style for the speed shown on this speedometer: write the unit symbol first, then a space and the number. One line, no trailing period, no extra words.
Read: km/h 80
